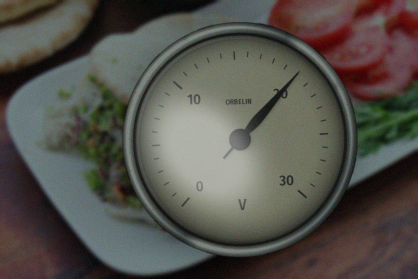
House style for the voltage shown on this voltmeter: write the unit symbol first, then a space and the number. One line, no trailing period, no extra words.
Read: V 20
